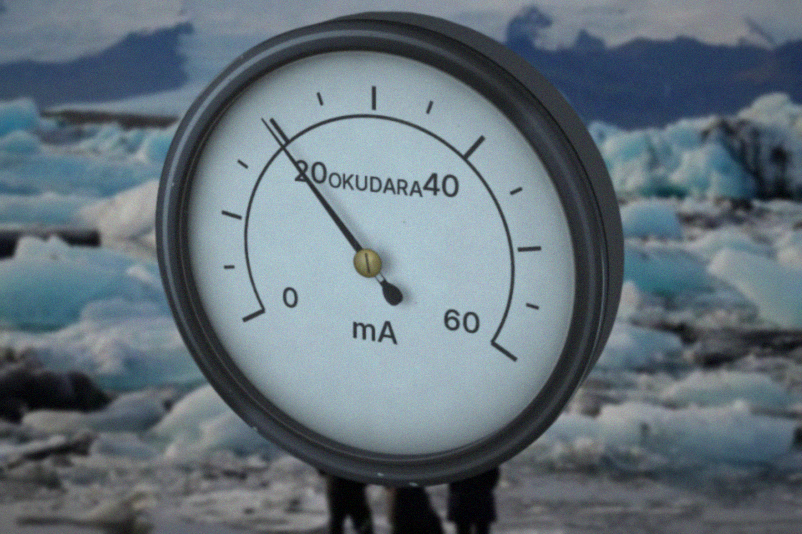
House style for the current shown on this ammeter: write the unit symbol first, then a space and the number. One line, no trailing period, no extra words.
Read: mA 20
